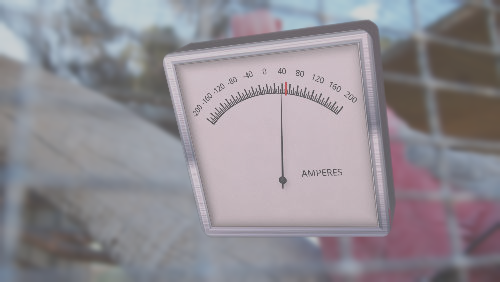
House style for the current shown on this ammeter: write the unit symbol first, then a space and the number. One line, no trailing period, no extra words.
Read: A 40
